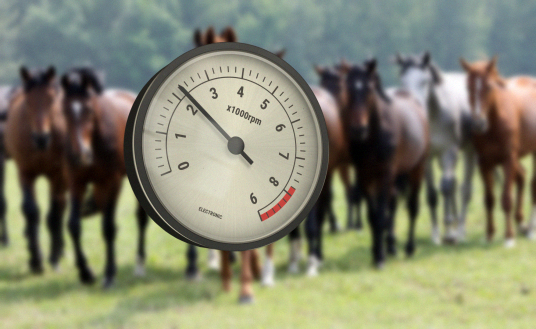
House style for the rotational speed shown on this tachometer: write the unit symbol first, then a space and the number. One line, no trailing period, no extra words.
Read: rpm 2200
